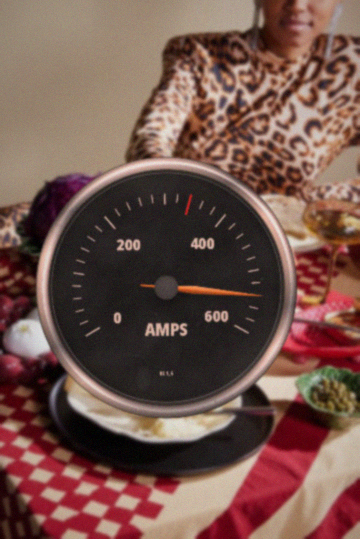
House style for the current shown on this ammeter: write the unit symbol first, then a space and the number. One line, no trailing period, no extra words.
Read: A 540
